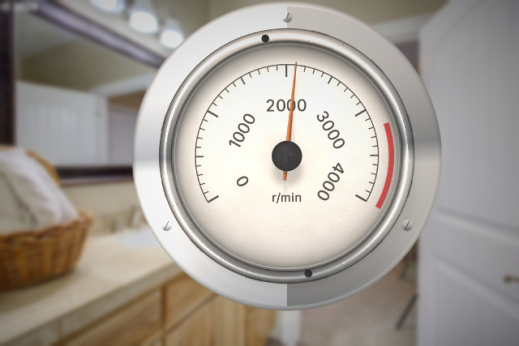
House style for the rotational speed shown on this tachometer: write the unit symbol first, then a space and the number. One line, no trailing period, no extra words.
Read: rpm 2100
